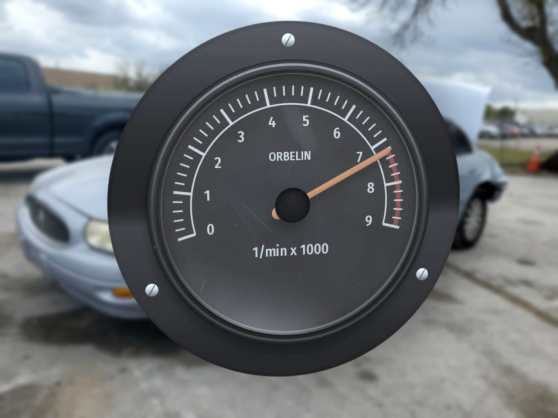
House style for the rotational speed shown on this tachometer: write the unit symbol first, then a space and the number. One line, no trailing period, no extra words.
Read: rpm 7200
